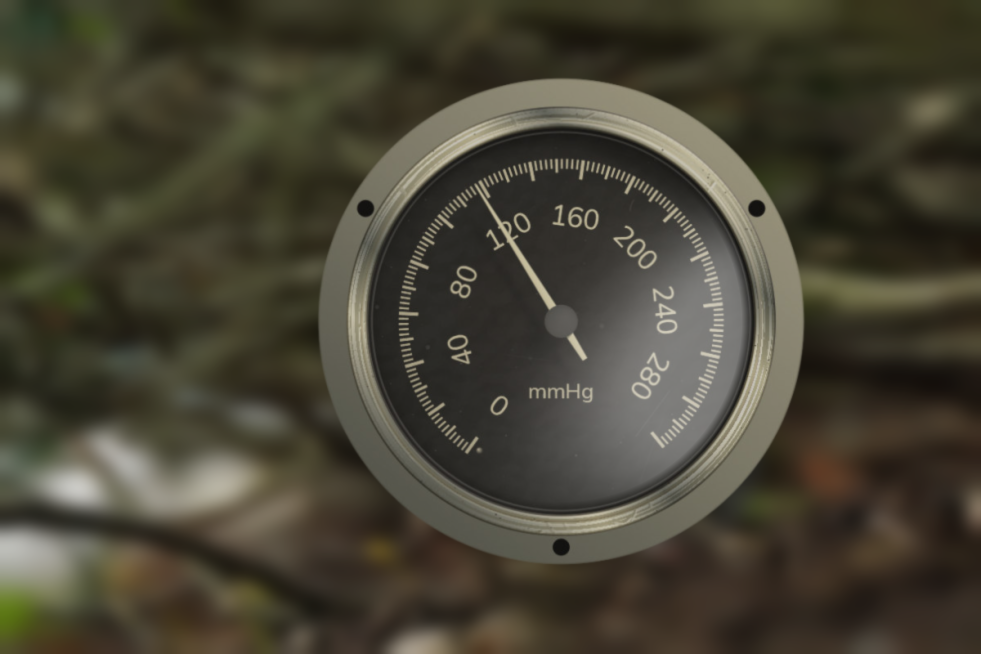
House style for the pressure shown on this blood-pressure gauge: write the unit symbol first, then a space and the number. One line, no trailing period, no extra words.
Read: mmHg 118
